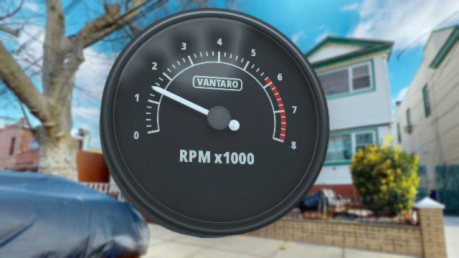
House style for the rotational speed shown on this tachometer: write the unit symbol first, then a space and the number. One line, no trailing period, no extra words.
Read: rpm 1400
